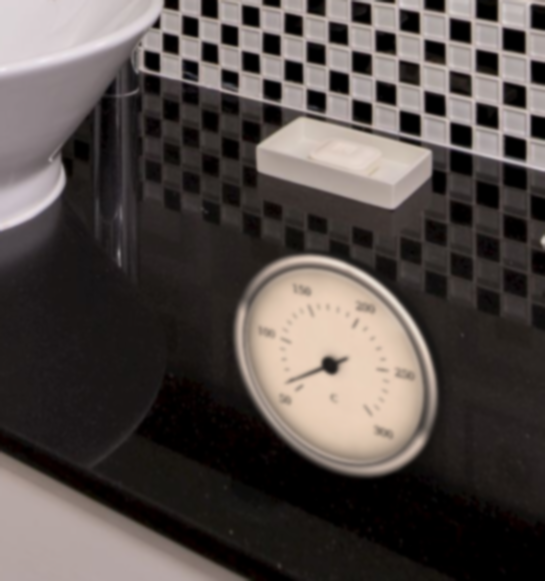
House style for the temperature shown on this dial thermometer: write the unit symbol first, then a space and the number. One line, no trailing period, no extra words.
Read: °C 60
